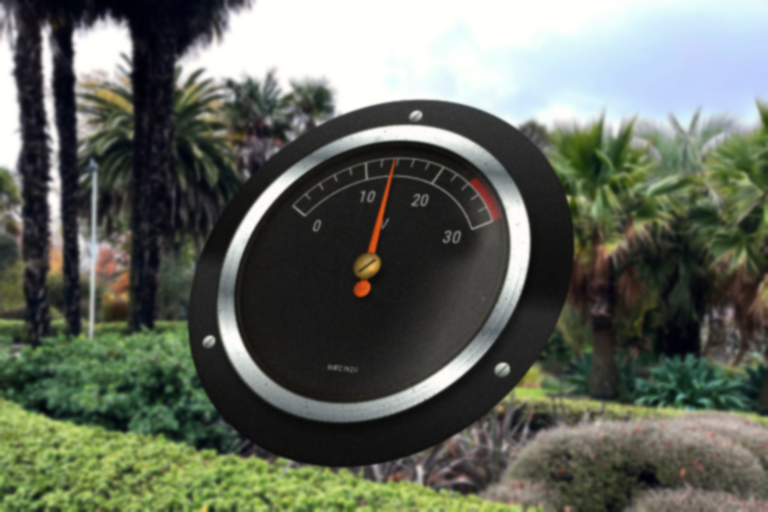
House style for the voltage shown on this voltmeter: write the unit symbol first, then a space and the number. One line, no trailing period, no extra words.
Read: V 14
